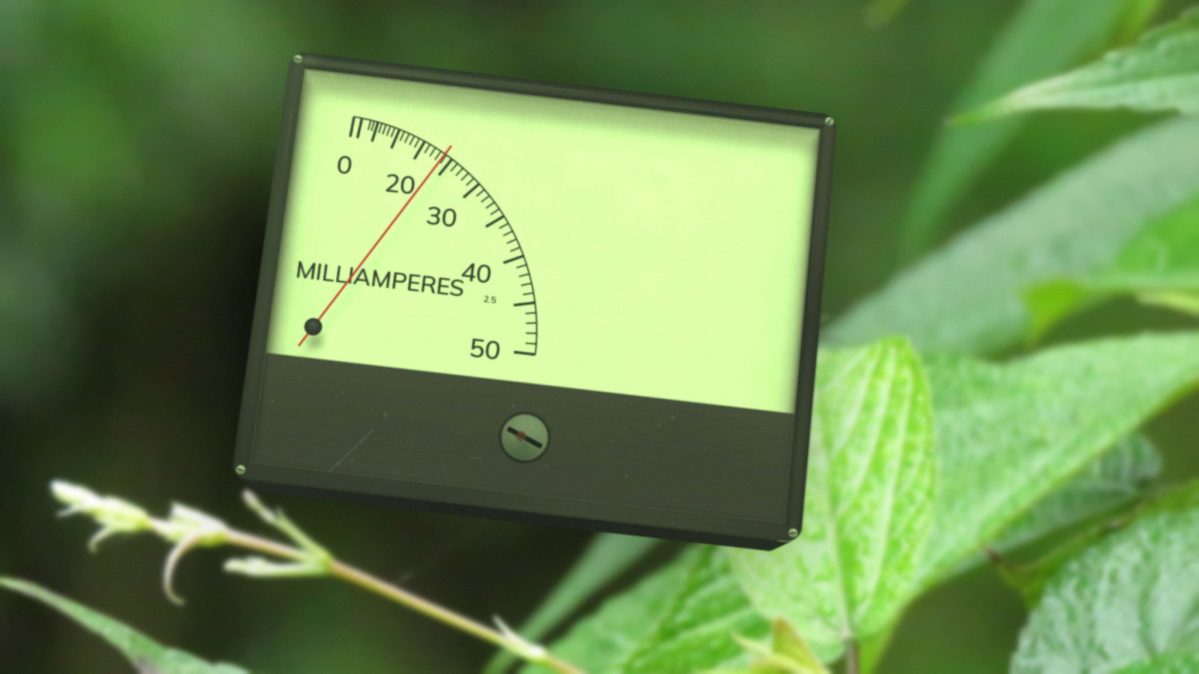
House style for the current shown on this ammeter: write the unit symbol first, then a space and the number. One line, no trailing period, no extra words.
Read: mA 24
